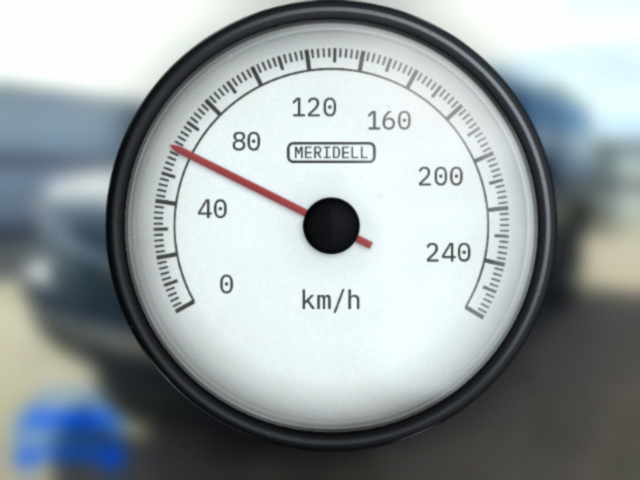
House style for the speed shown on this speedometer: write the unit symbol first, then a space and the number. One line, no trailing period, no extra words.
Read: km/h 60
